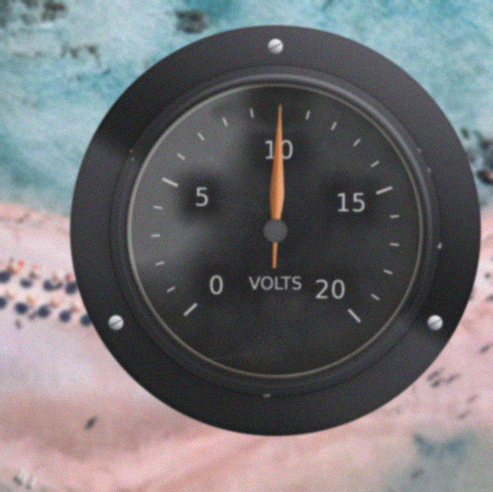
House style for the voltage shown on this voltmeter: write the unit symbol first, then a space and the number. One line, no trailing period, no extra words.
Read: V 10
